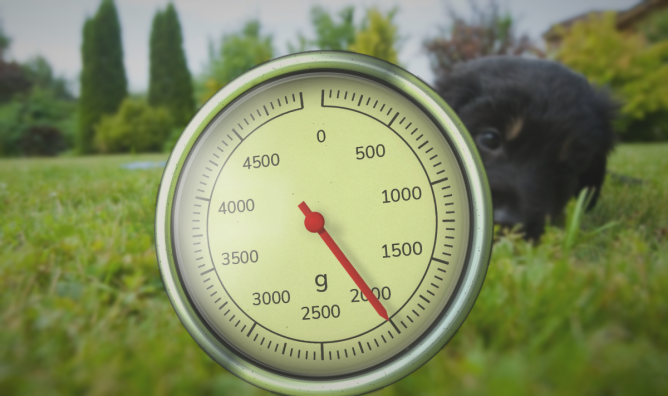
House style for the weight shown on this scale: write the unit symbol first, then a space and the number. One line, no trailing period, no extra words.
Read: g 2000
